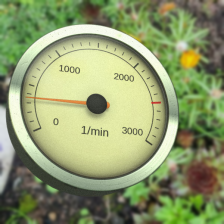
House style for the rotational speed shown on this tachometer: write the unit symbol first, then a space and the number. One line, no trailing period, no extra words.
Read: rpm 350
